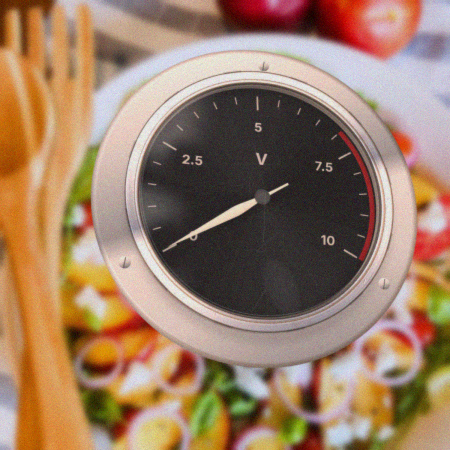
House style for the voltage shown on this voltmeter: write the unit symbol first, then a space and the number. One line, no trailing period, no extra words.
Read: V 0
